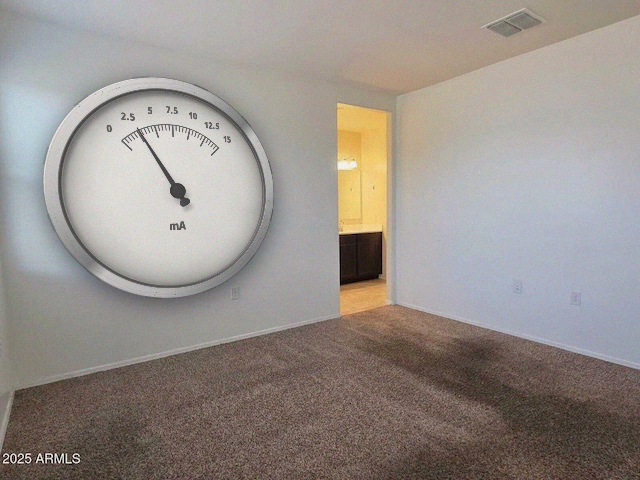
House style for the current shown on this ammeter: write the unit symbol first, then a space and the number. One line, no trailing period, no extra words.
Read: mA 2.5
